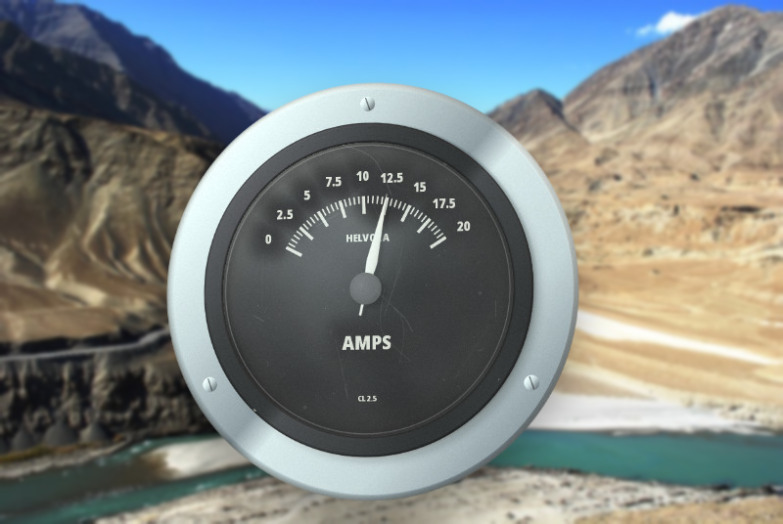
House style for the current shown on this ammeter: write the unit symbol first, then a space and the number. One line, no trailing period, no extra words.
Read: A 12.5
